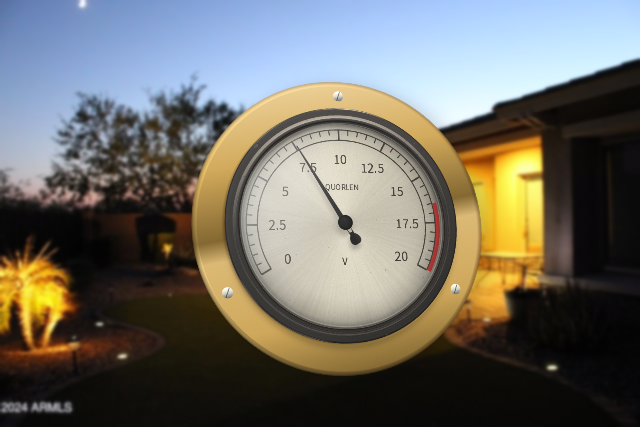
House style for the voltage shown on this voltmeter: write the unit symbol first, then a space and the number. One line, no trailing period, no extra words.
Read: V 7.5
